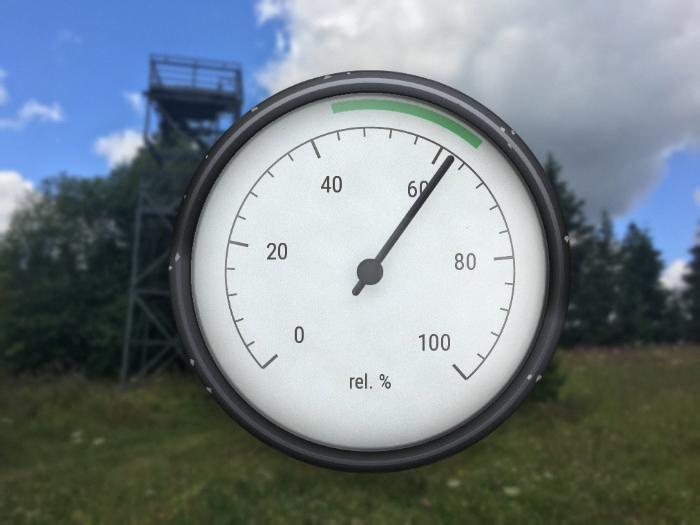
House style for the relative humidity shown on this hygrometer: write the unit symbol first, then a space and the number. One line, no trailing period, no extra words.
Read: % 62
